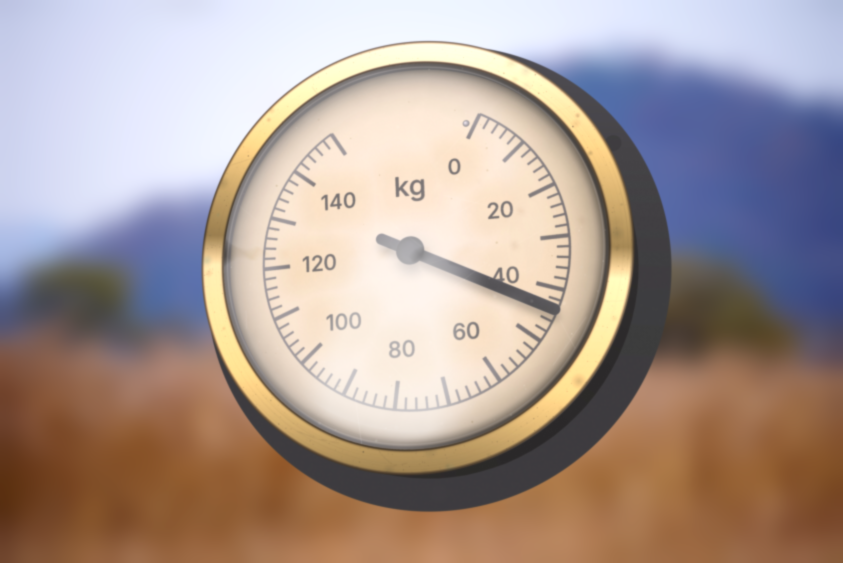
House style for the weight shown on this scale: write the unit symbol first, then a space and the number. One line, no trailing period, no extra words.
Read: kg 44
